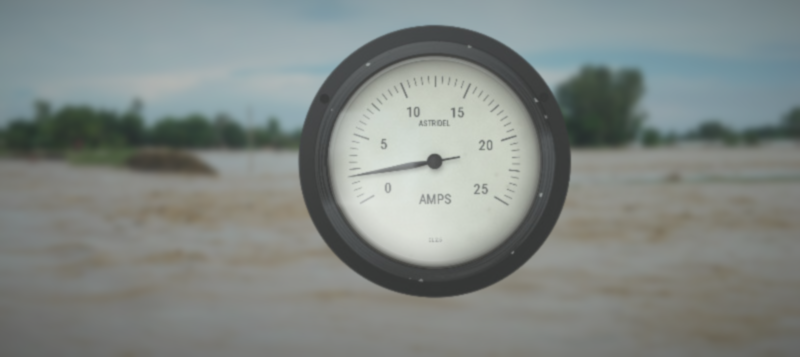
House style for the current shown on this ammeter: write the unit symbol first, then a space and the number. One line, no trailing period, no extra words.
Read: A 2
